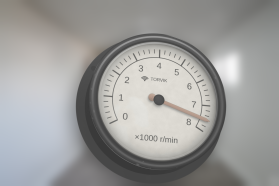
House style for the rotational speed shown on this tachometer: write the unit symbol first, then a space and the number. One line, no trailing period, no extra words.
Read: rpm 7600
